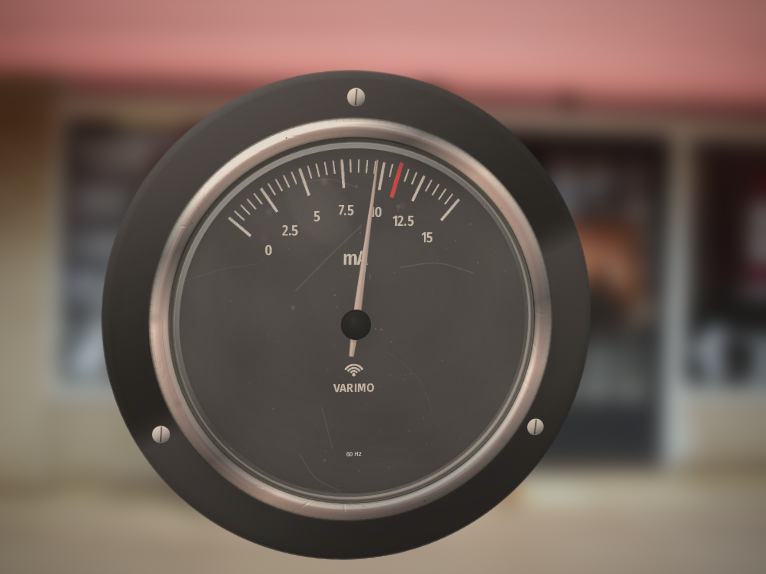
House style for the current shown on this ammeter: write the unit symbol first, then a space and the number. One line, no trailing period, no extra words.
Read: mA 9.5
